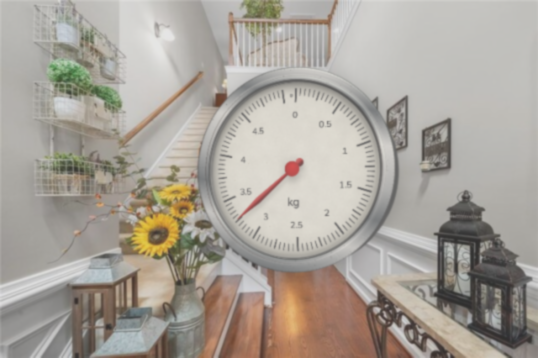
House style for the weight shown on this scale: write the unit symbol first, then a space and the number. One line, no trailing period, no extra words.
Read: kg 3.25
